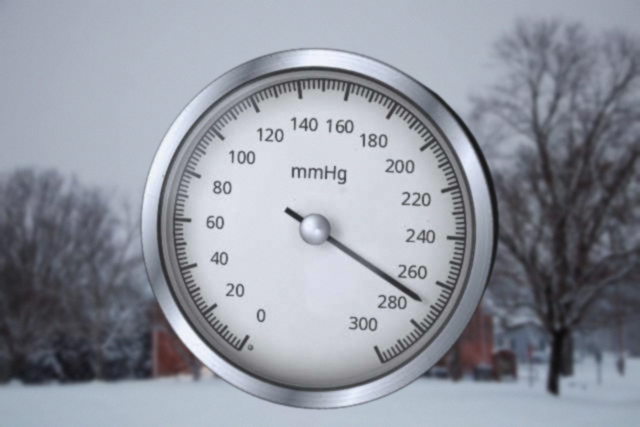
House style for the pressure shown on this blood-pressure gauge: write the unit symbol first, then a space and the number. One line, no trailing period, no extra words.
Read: mmHg 270
